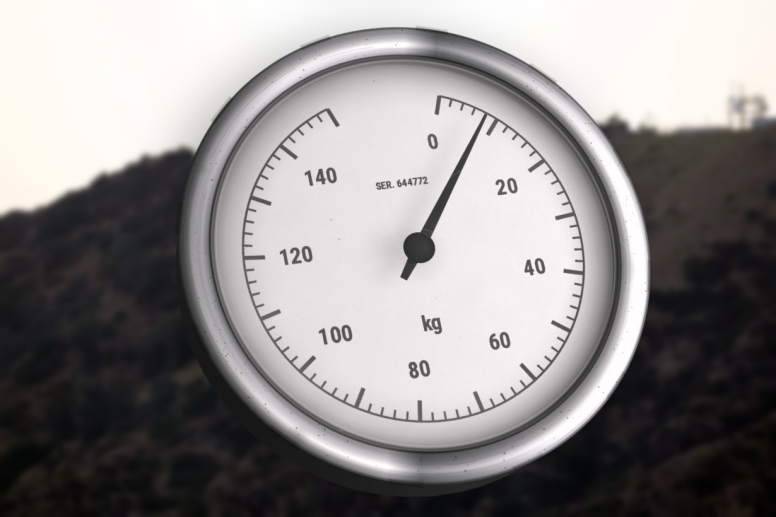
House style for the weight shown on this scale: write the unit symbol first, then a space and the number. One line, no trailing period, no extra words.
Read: kg 8
